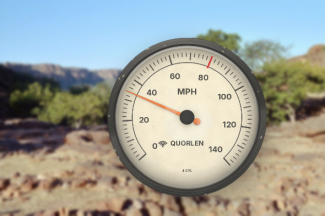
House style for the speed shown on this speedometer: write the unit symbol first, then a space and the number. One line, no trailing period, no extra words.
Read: mph 34
